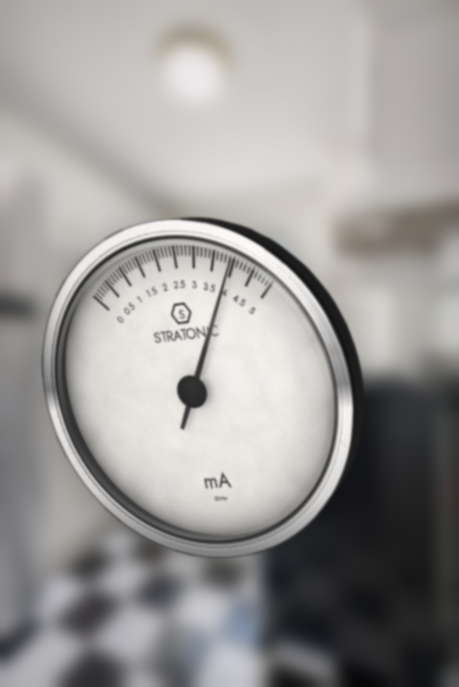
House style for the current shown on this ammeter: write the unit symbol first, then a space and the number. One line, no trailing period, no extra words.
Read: mA 4
